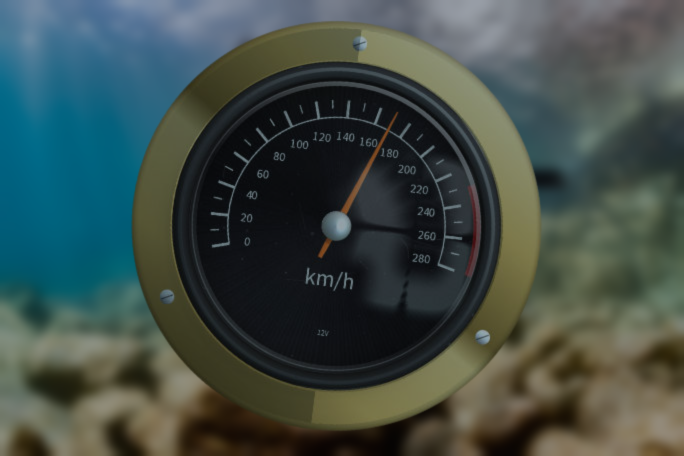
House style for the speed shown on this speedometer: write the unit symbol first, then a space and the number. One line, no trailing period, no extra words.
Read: km/h 170
